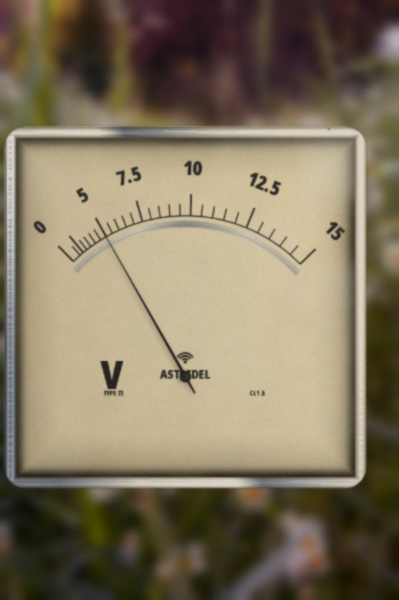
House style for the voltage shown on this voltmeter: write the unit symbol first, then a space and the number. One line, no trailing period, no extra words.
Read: V 5
